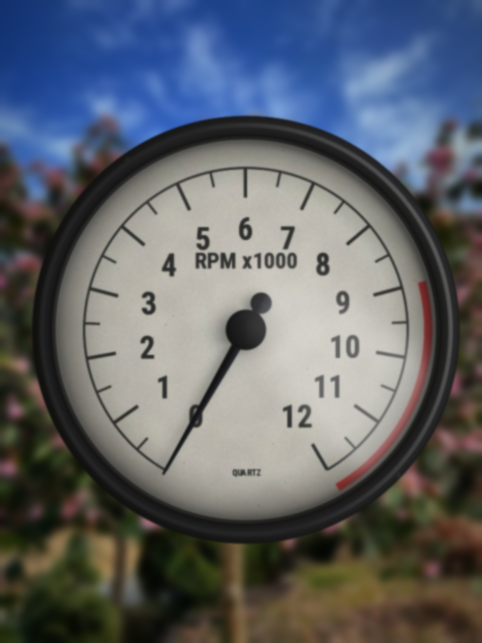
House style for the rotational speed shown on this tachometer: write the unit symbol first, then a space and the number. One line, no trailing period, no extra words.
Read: rpm 0
